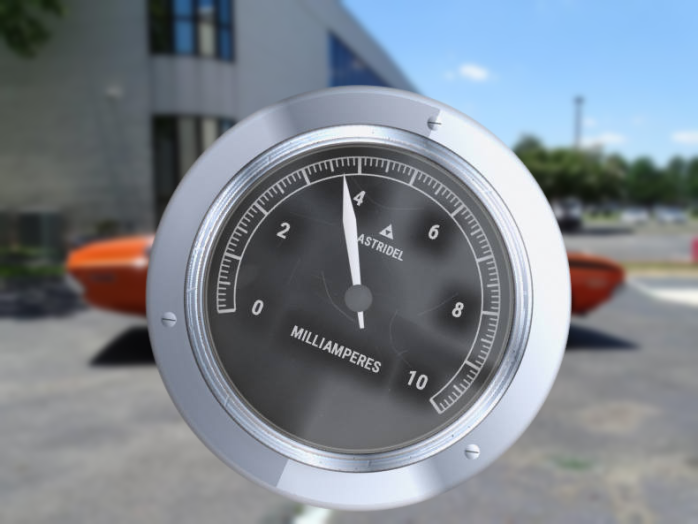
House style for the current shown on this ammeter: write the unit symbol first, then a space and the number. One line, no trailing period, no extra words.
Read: mA 3.7
